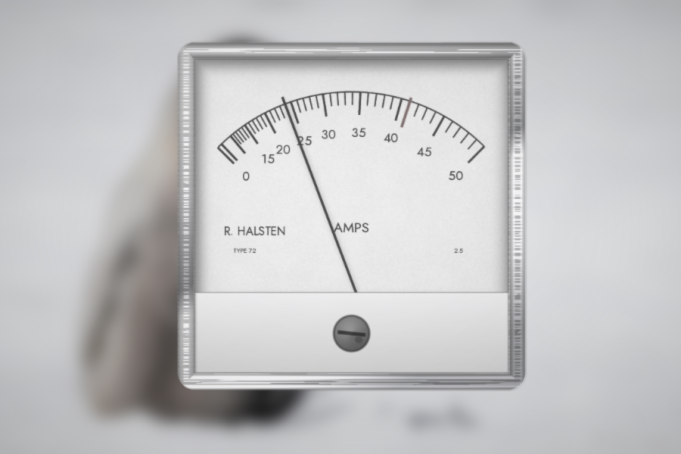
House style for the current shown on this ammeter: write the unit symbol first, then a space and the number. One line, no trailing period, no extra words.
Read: A 24
